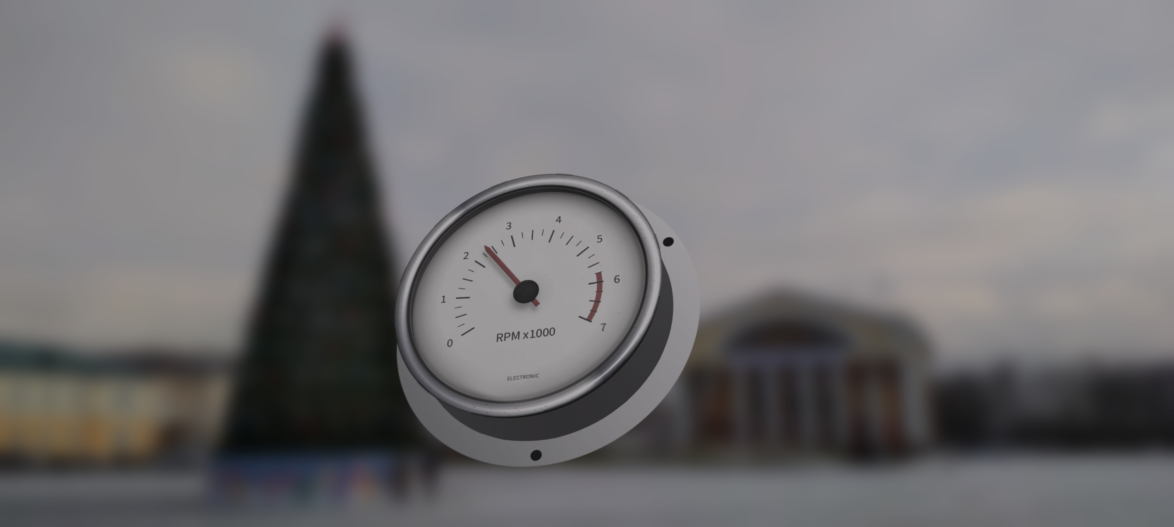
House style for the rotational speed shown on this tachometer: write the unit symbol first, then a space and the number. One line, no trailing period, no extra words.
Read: rpm 2375
